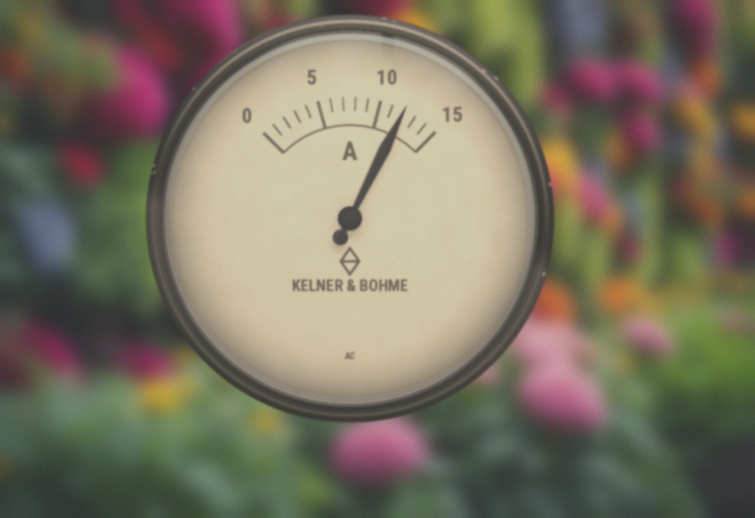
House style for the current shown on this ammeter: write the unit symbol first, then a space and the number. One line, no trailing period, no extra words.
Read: A 12
